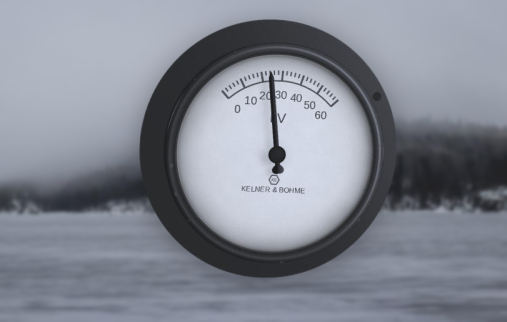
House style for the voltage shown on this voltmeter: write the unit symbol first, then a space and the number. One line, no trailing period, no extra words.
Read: kV 24
